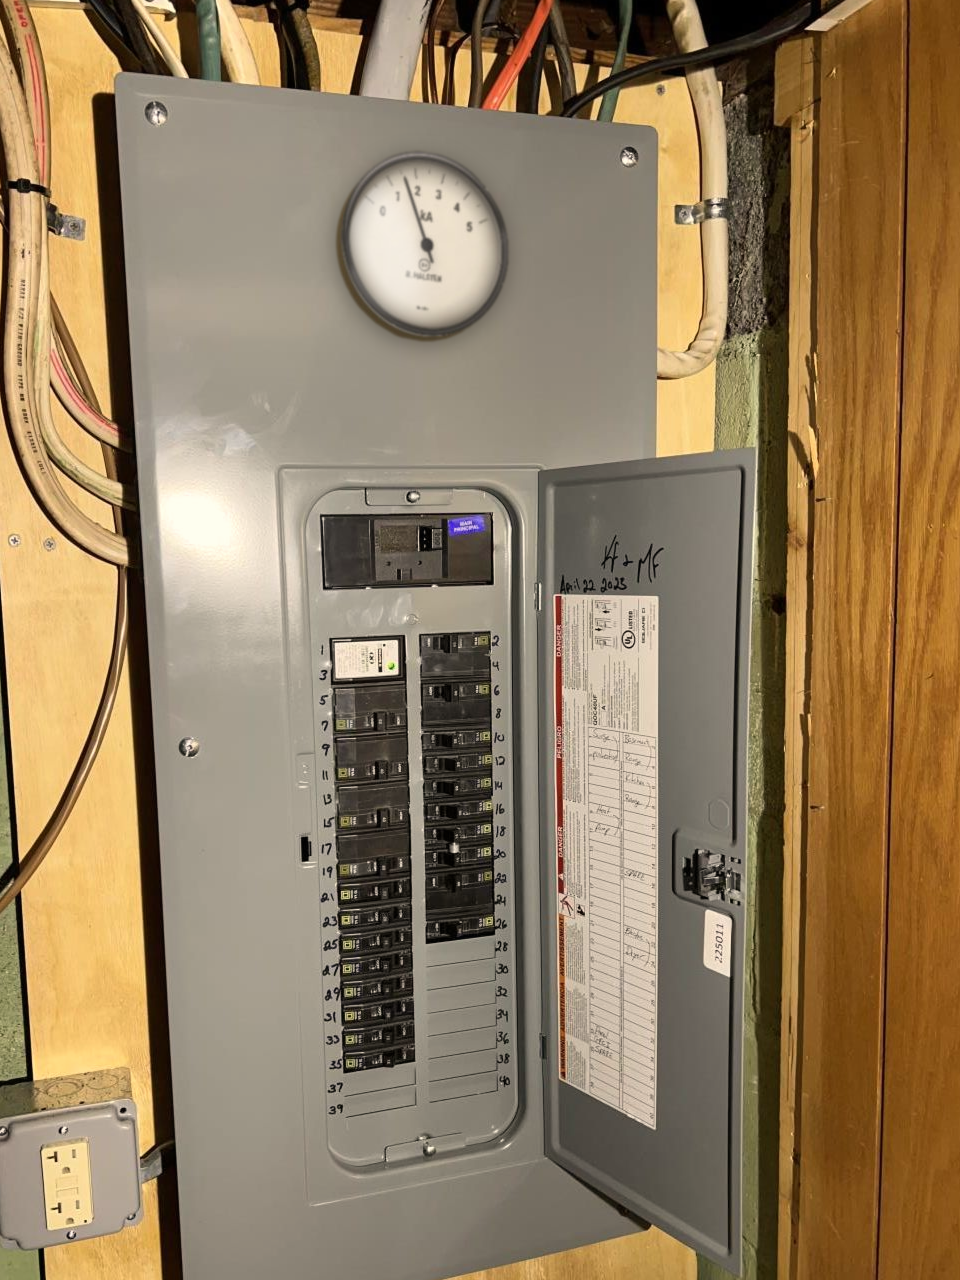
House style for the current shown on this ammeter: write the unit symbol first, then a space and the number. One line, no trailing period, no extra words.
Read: kA 1.5
